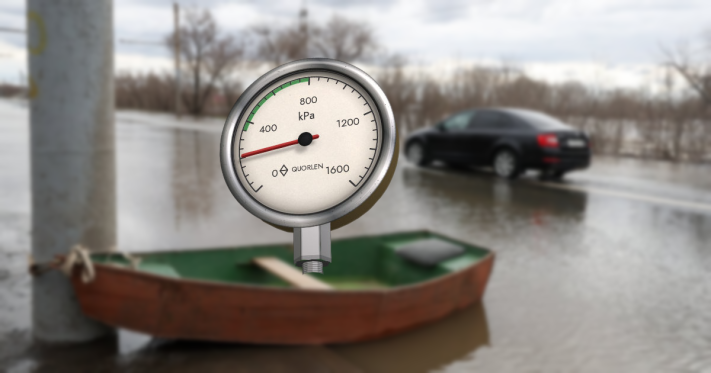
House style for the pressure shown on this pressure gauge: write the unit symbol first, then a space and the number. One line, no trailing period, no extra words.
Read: kPa 200
